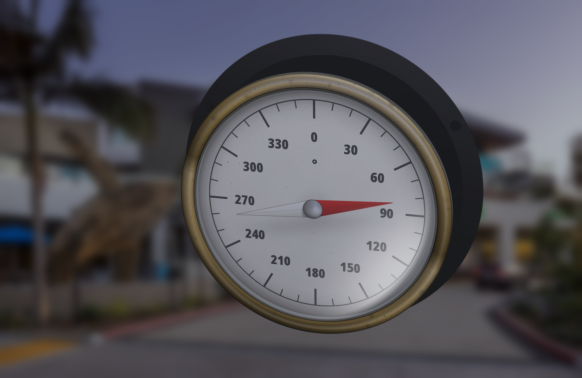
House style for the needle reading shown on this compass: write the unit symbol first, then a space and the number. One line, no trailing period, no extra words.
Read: ° 80
